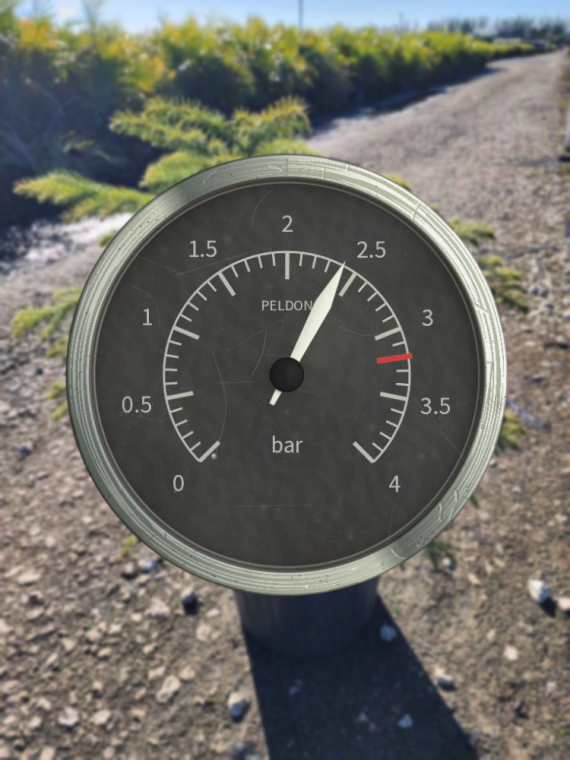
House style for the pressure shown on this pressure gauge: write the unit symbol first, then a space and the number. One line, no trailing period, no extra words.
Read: bar 2.4
